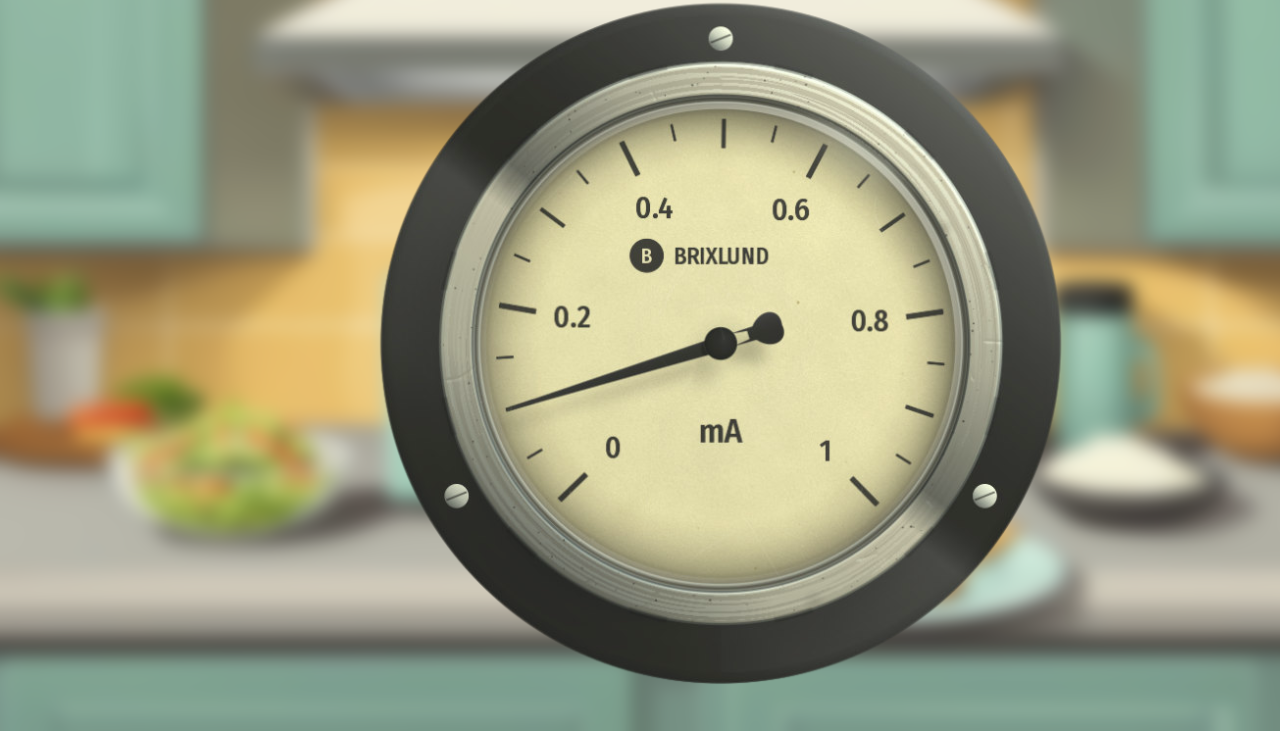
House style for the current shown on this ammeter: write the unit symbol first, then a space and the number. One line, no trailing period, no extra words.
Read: mA 0.1
